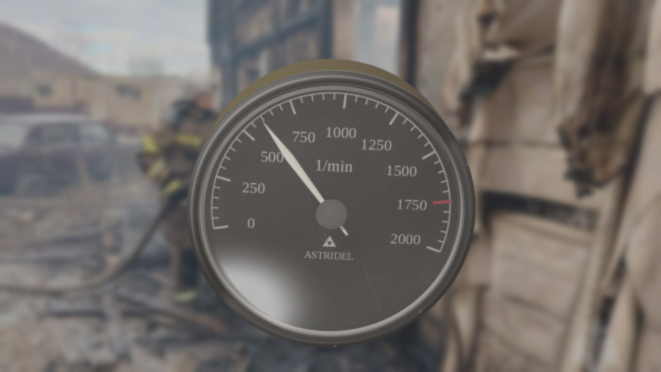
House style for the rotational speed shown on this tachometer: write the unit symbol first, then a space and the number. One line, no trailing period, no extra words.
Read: rpm 600
